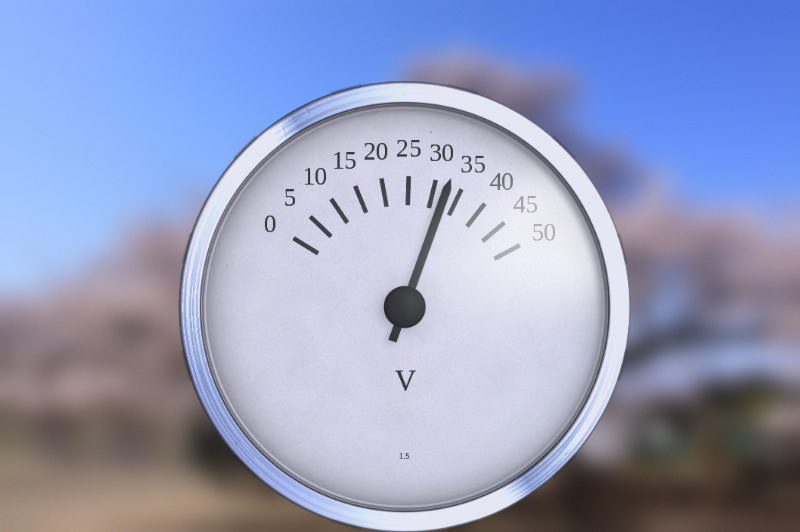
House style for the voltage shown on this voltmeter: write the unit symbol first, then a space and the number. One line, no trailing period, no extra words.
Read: V 32.5
